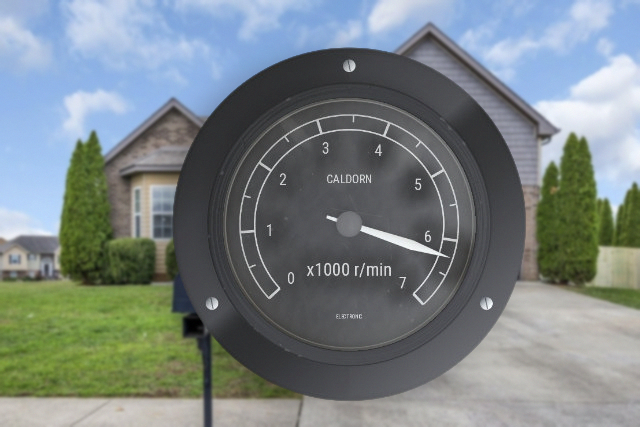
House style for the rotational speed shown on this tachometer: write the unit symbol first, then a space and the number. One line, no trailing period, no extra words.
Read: rpm 6250
